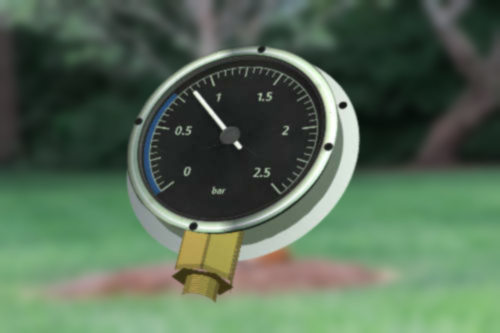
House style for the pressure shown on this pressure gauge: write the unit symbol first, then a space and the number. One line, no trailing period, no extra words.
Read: bar 0.85
